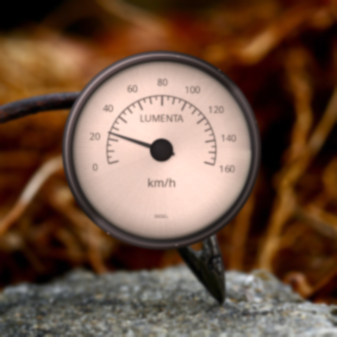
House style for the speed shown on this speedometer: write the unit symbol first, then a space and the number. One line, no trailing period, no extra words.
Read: km/h 25
